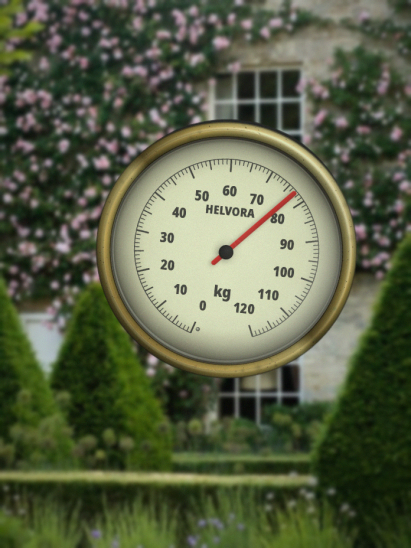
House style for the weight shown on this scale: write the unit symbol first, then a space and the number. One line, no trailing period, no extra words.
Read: kg 77
